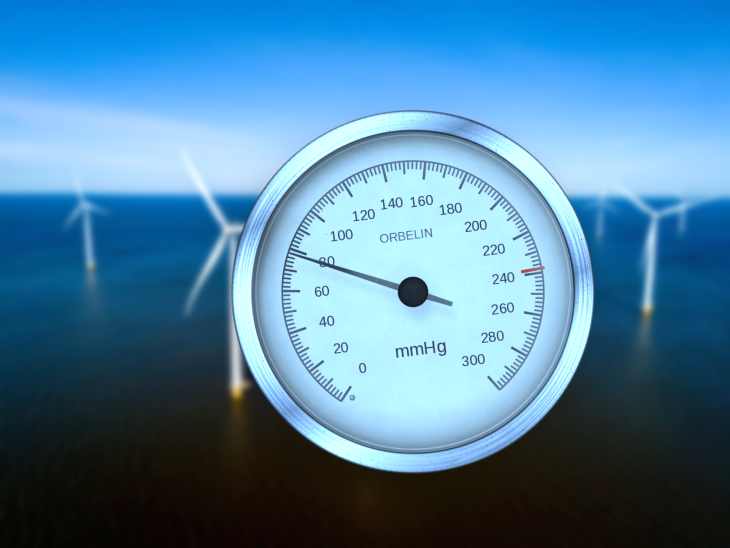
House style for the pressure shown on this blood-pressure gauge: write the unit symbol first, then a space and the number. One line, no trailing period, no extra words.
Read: mmHg 78
